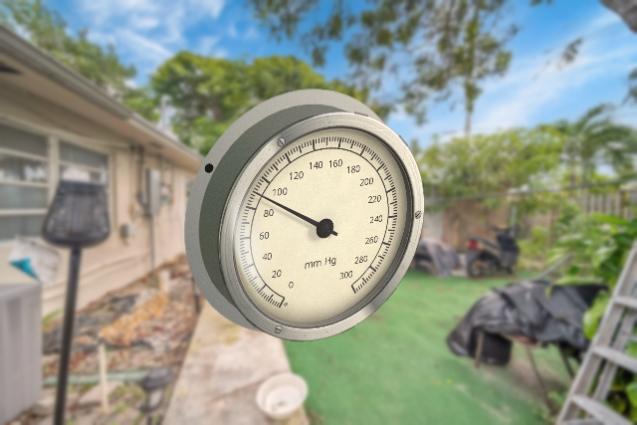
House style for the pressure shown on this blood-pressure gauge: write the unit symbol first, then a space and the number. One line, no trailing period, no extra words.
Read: mmHg 90
